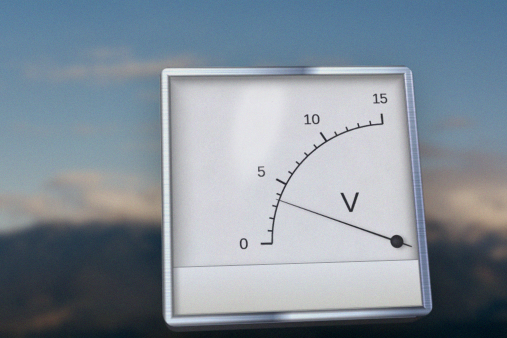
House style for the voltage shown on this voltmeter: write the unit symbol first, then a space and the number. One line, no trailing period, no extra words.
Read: V 3.5
